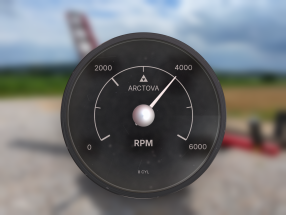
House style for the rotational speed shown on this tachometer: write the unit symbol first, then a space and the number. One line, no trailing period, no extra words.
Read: rpm 4000
